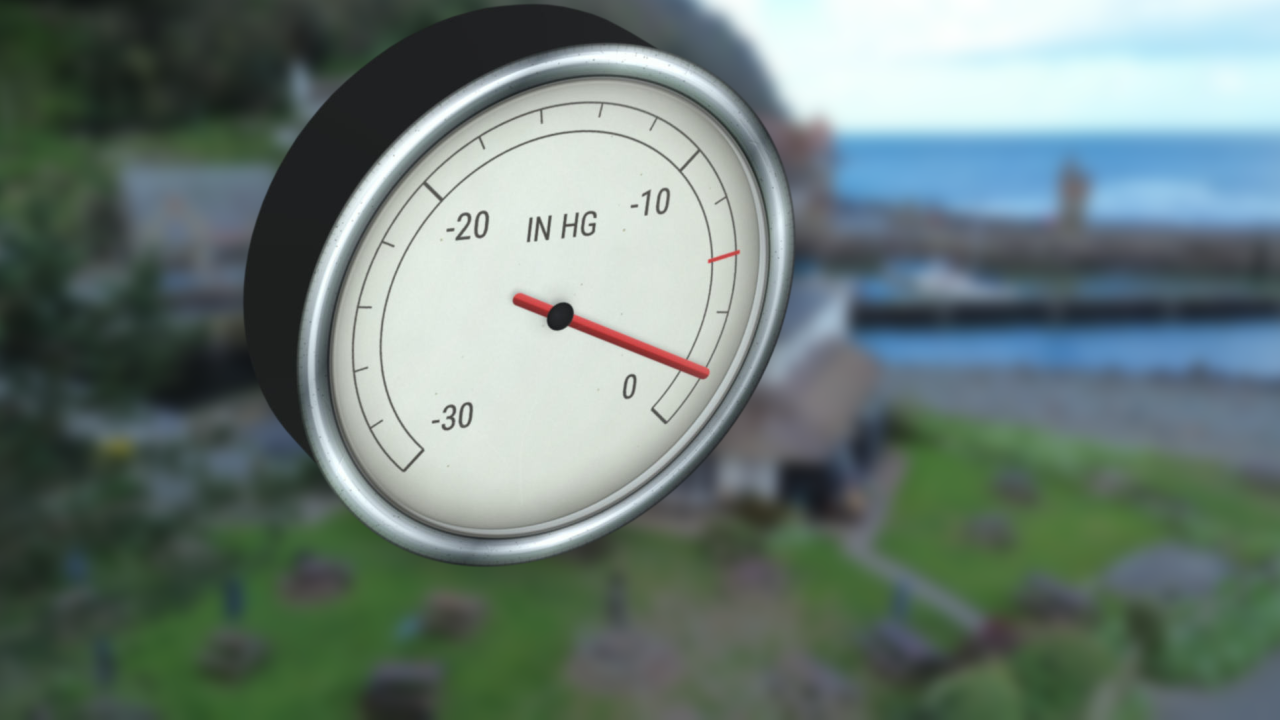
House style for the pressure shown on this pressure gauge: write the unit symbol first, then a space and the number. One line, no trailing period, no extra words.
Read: inHg -2
